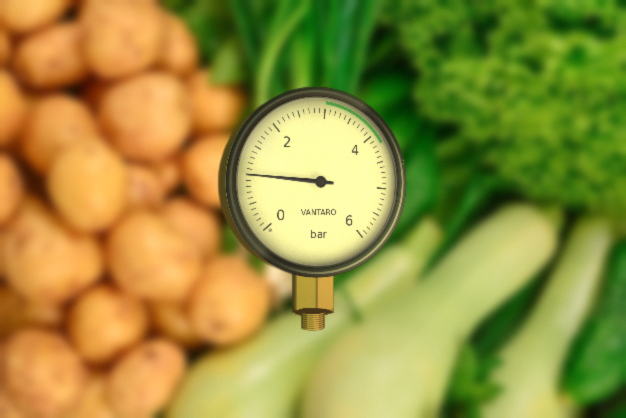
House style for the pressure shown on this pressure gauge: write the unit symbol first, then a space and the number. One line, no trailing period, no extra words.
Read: bar 1
